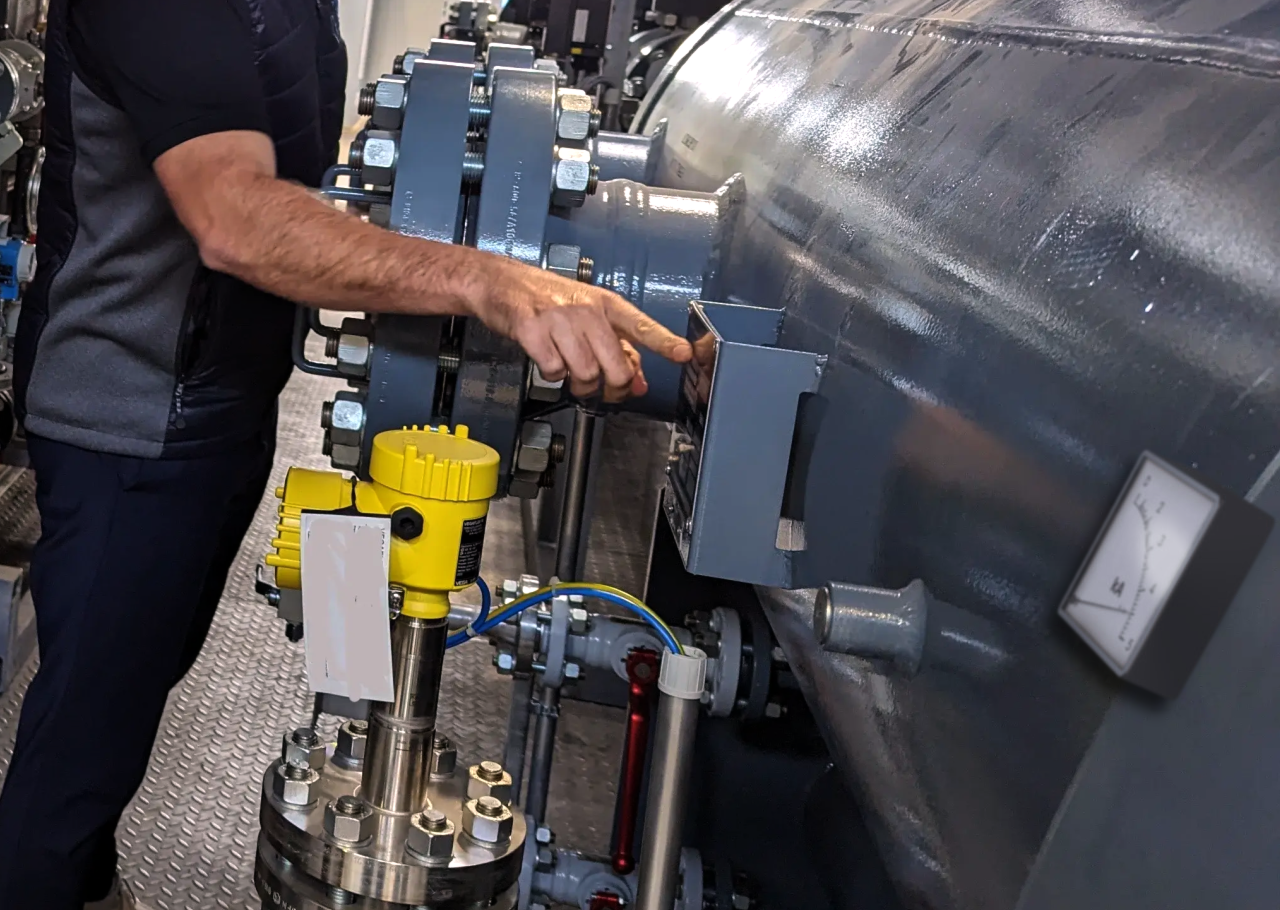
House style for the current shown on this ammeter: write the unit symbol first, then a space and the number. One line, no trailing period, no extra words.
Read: kA 4.5
